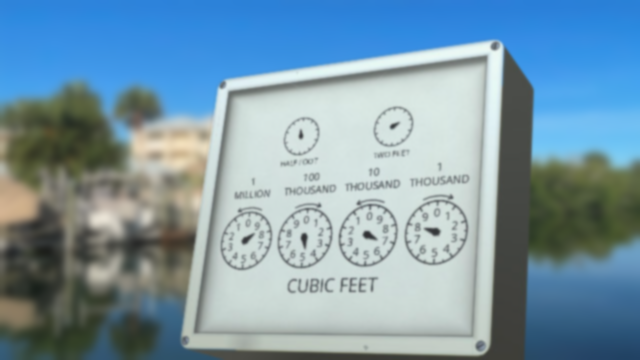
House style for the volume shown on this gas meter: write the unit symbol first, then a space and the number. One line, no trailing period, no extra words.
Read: ft³ 846800
